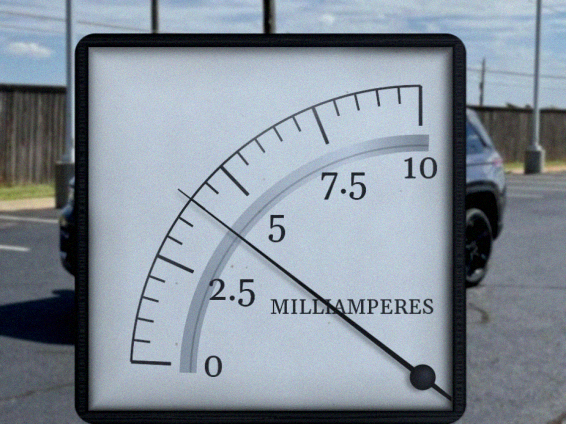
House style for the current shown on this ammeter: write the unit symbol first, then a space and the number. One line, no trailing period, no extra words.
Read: mA 4
